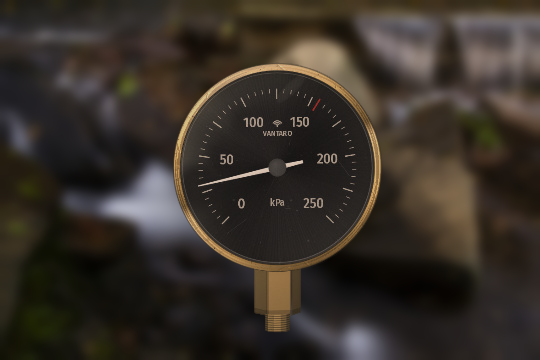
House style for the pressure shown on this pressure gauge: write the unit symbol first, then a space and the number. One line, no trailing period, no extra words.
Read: kPa 30
